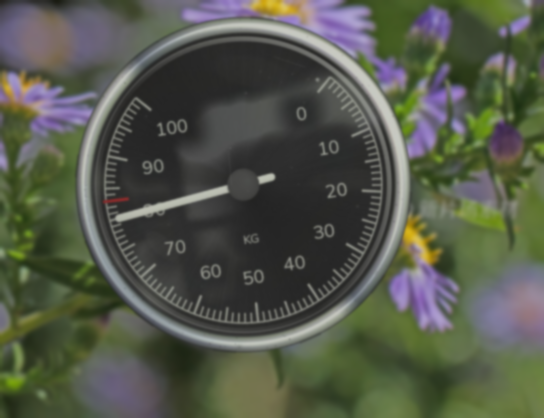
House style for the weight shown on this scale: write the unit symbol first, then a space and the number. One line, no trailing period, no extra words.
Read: kg 80
